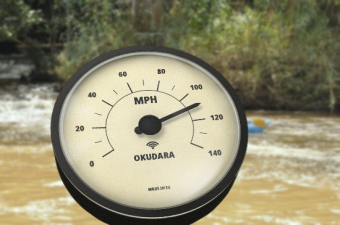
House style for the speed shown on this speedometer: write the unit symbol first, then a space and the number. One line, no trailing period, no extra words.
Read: mph 110
